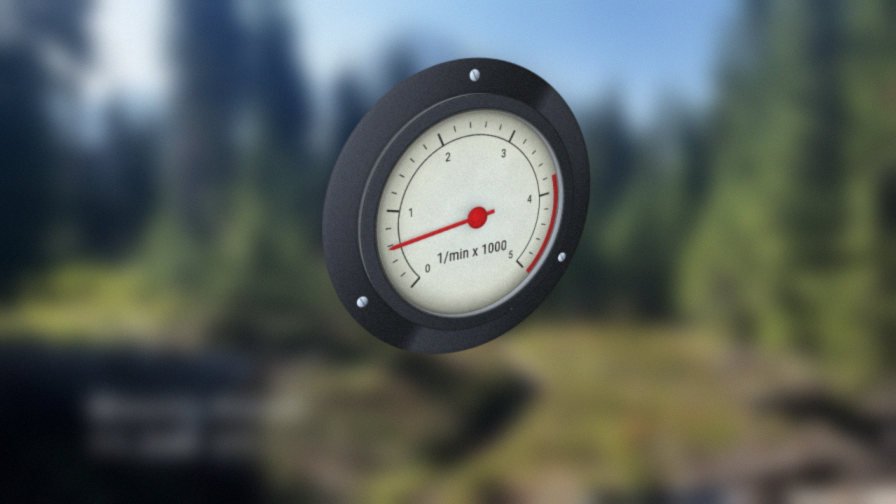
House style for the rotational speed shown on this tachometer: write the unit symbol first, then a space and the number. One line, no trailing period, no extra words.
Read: rpm 600
